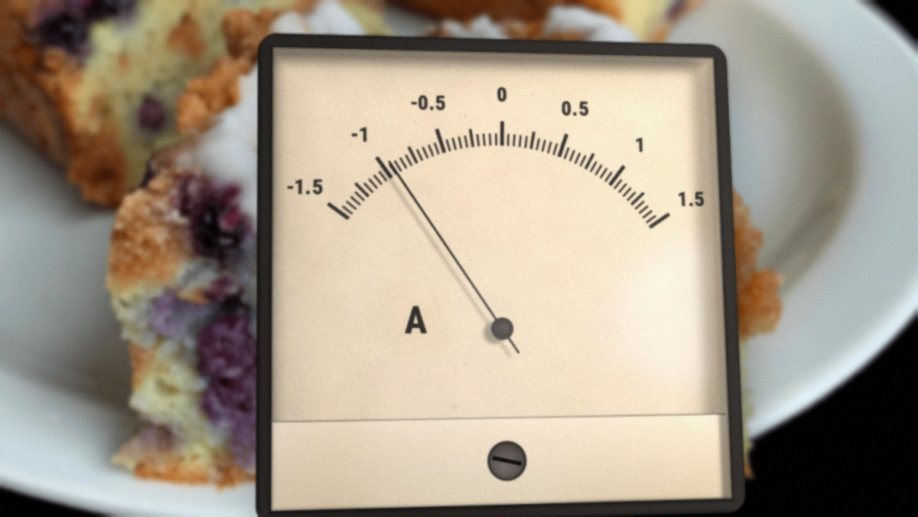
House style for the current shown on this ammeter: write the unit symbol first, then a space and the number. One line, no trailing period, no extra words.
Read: A -0.95
